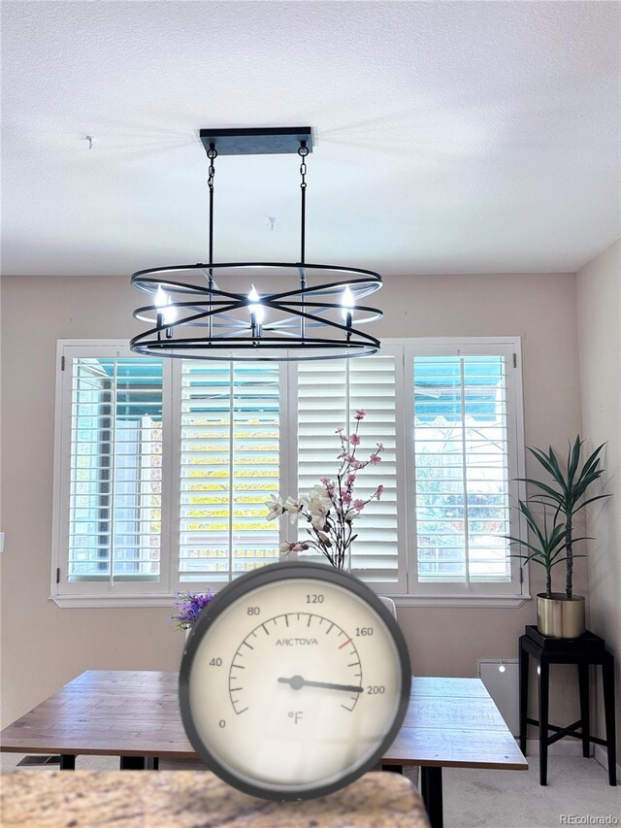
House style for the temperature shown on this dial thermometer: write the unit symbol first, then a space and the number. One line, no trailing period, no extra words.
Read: °F 200
